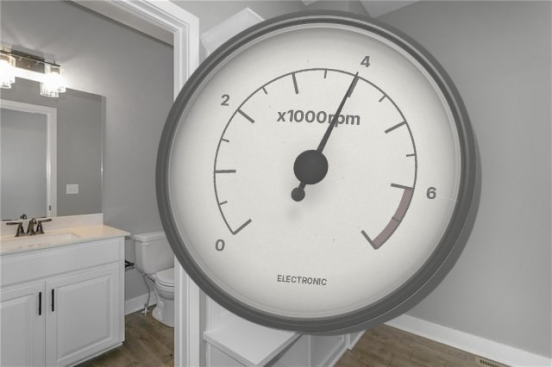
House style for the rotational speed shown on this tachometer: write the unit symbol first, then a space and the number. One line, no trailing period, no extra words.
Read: rpm 4000
